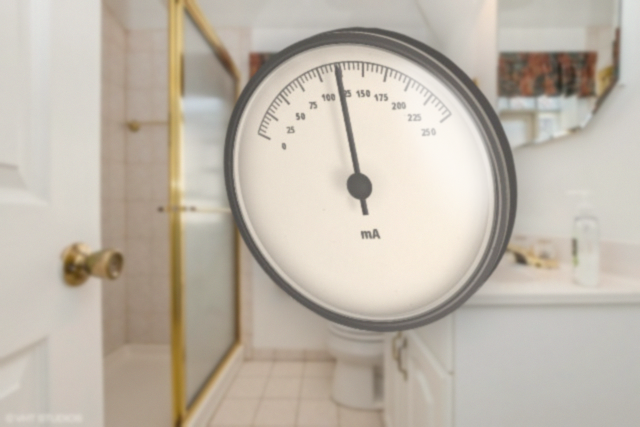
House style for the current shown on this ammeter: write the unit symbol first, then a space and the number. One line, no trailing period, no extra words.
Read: mA 125
